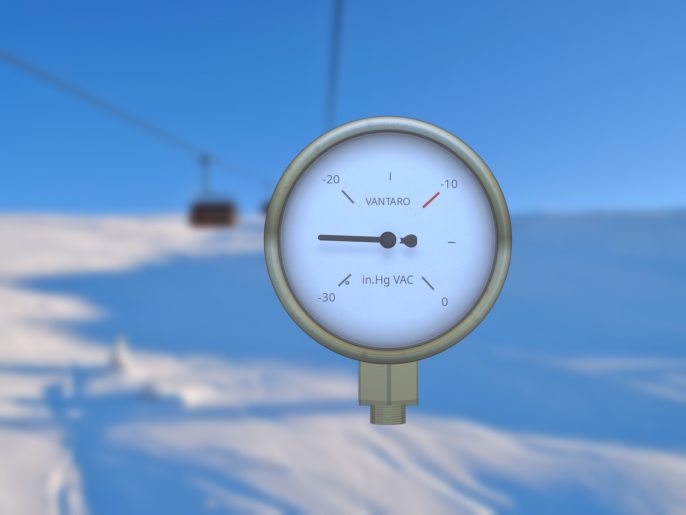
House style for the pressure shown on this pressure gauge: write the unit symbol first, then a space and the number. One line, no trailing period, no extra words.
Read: inHg -25
